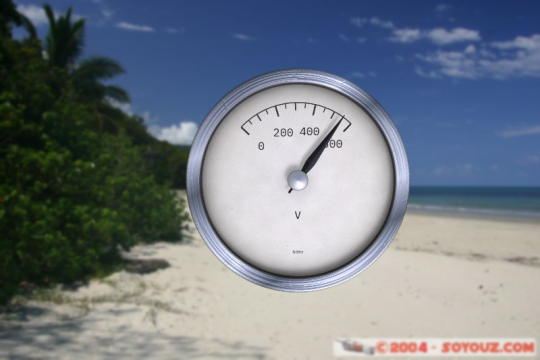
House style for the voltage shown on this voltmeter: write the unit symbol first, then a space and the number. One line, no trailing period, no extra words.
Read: V 550
